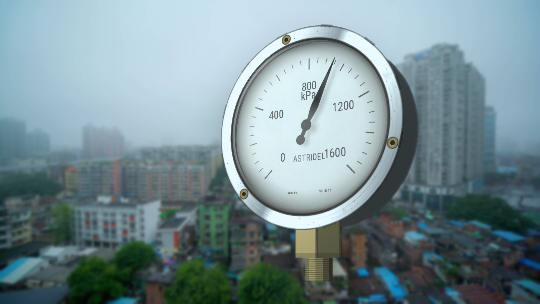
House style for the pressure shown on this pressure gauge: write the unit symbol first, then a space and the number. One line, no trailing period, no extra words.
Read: kPa 950
